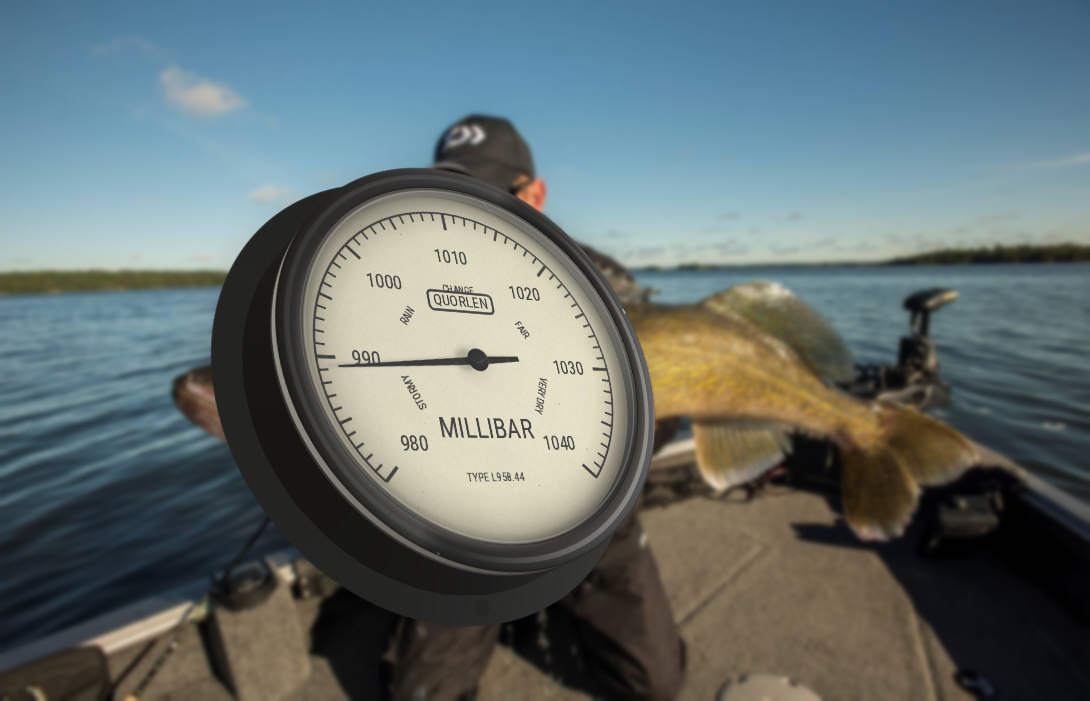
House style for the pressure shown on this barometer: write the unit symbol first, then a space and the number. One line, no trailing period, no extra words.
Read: mbar 989
